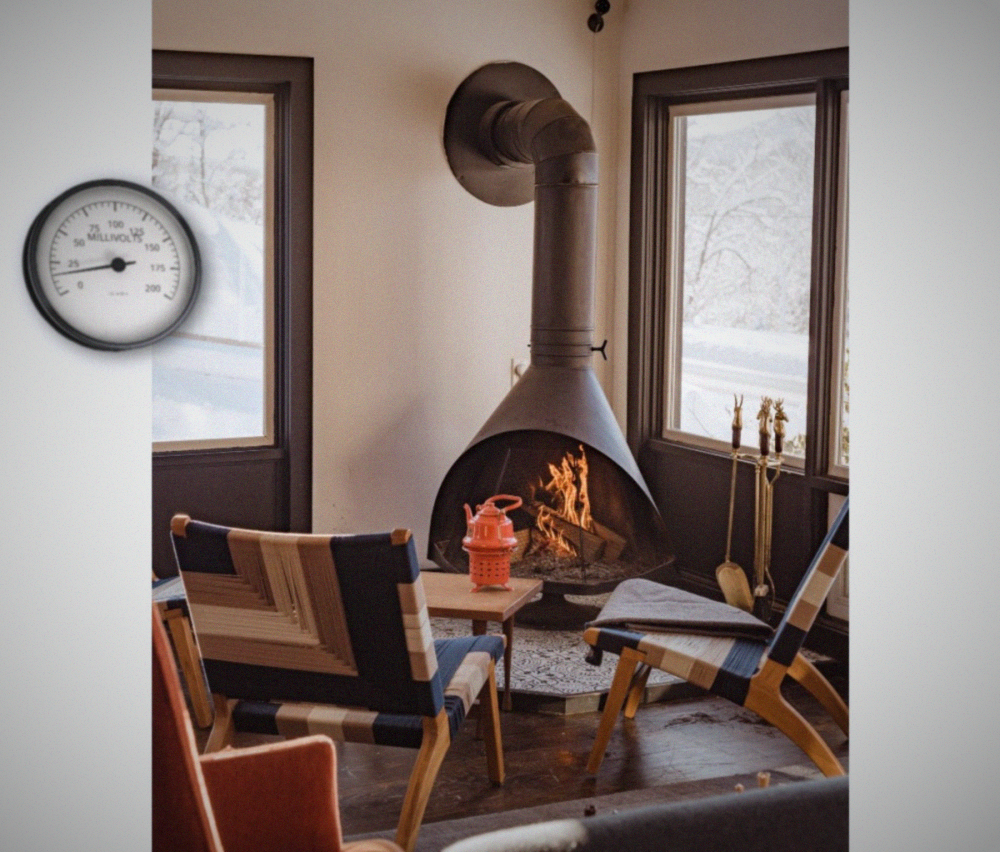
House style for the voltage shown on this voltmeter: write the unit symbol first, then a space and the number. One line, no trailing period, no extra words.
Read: mV 15
